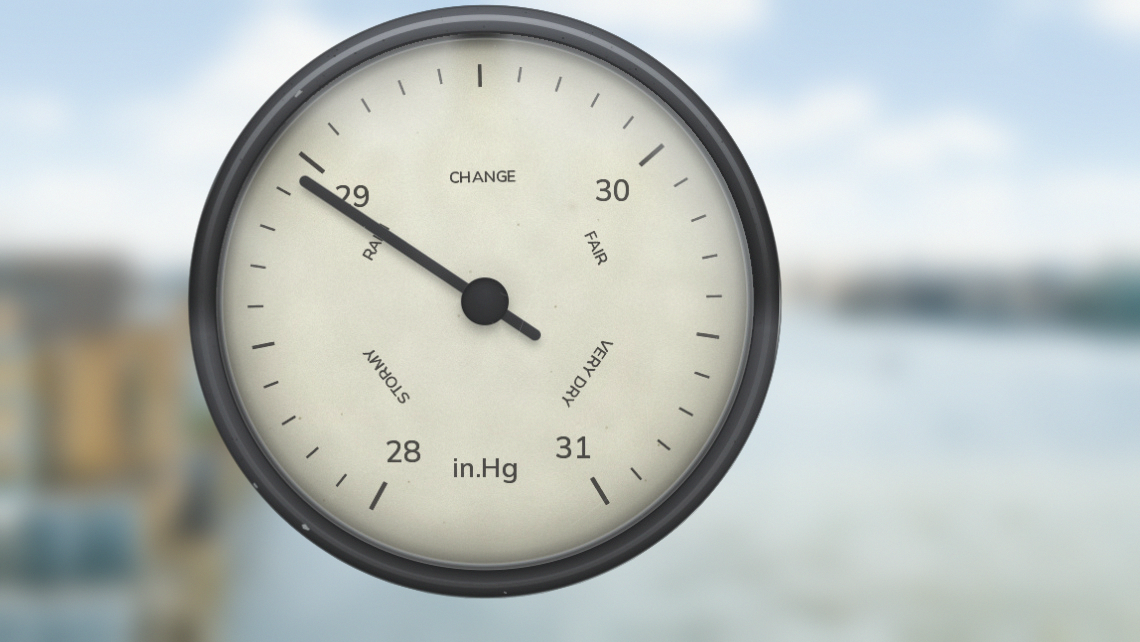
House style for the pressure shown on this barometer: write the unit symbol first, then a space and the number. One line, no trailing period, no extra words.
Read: inHg 28.95
